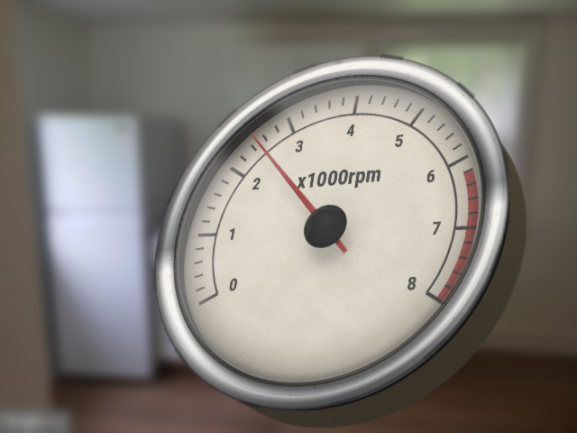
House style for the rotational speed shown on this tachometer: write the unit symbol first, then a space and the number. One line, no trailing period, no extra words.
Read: rpm 2500
